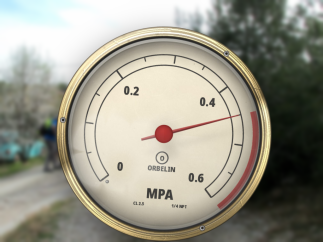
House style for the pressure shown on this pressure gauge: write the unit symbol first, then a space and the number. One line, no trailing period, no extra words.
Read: MPa 0.45
